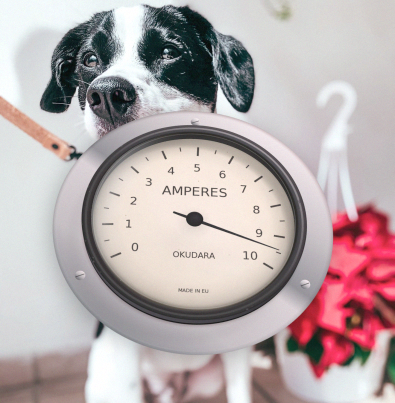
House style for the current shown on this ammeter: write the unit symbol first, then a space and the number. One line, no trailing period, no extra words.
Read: A 9.5
